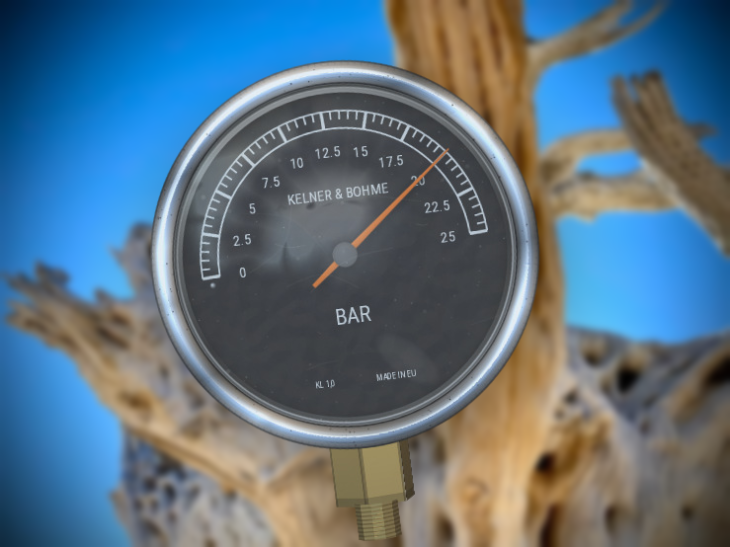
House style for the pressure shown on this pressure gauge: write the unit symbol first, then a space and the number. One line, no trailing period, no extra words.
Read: bar 20
